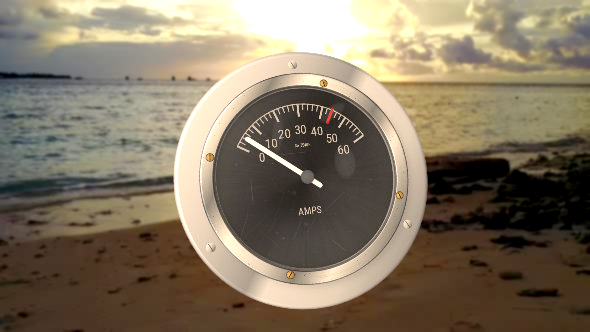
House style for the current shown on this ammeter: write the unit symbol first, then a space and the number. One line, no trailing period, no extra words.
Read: A 4
